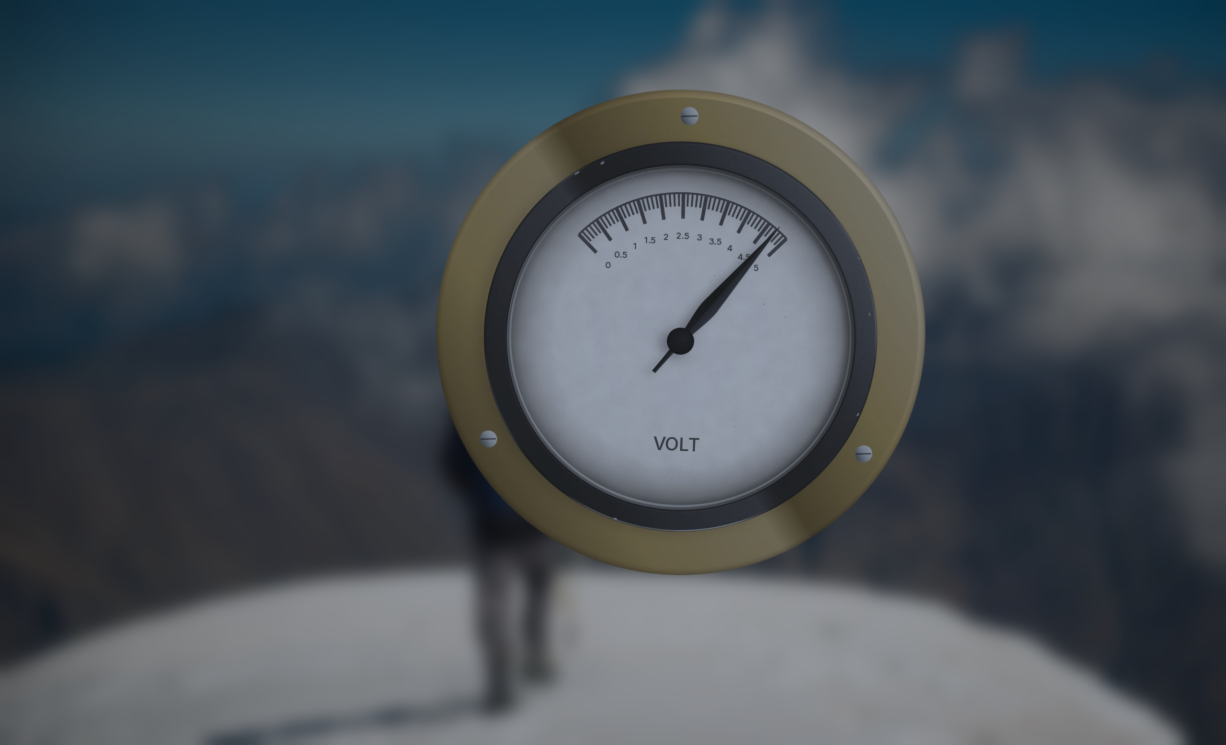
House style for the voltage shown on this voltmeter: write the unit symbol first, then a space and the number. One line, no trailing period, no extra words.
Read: V 4.7
